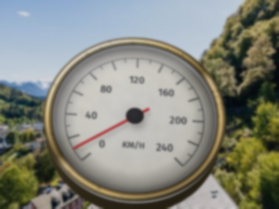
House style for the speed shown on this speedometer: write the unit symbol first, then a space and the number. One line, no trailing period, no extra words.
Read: km/h 10
